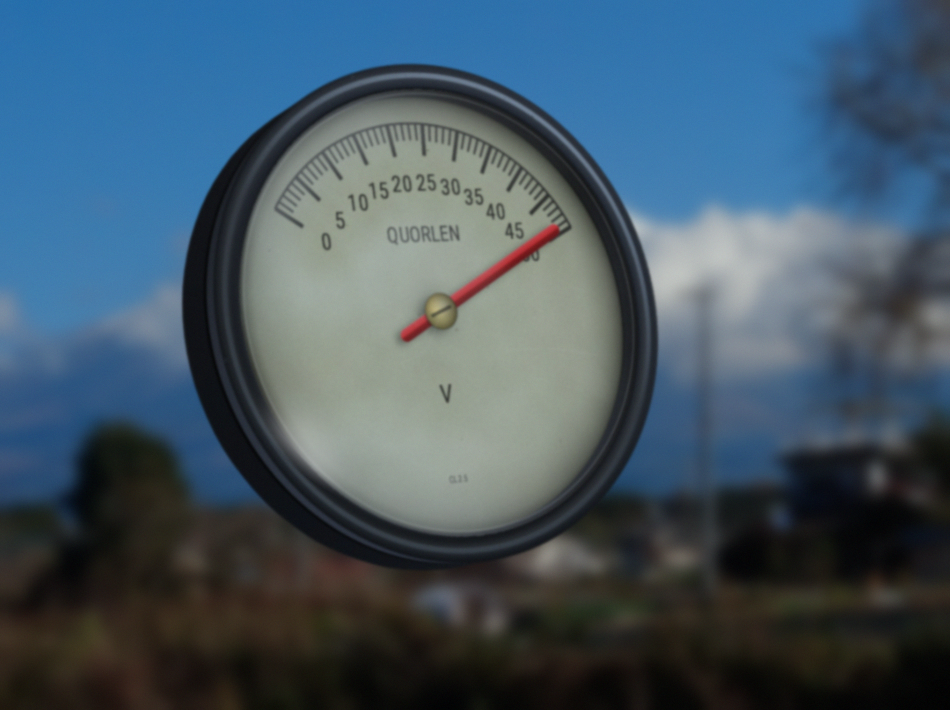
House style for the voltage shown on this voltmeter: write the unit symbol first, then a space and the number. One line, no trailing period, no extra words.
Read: V 49
